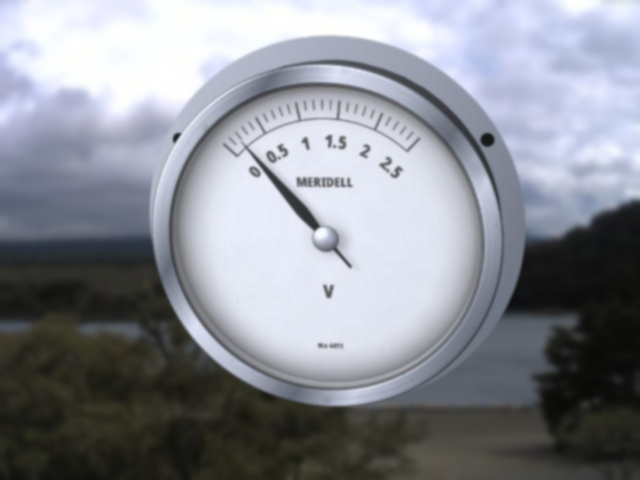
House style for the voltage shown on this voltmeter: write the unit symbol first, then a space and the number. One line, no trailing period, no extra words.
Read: V 0.2
